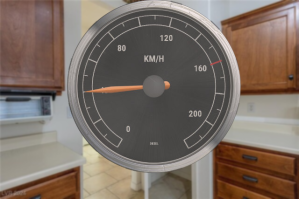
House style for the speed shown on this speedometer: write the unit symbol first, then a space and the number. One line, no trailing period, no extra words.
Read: km/h 40
